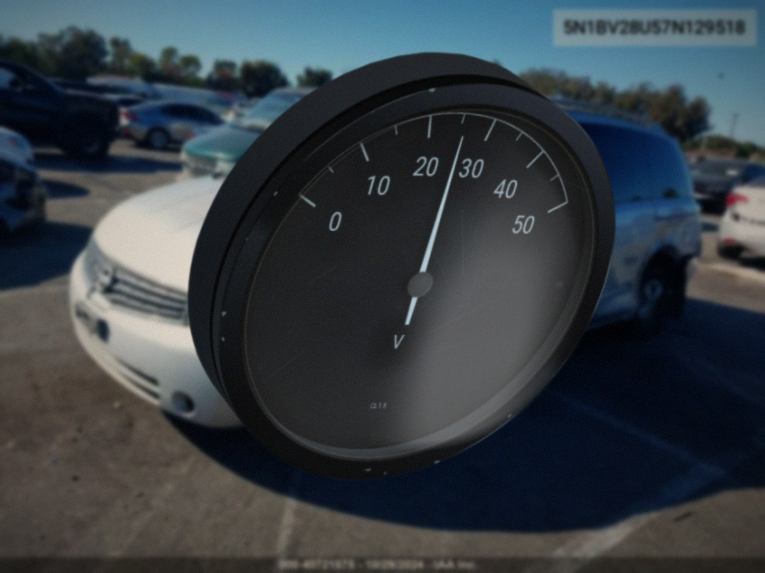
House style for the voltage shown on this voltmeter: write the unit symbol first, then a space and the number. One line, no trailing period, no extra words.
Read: V 25
